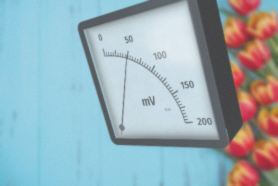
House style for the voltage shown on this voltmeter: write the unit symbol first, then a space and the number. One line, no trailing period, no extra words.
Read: mV 50
